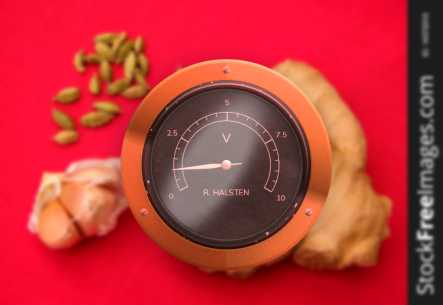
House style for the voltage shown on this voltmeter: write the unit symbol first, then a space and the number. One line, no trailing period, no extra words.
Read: V 1
